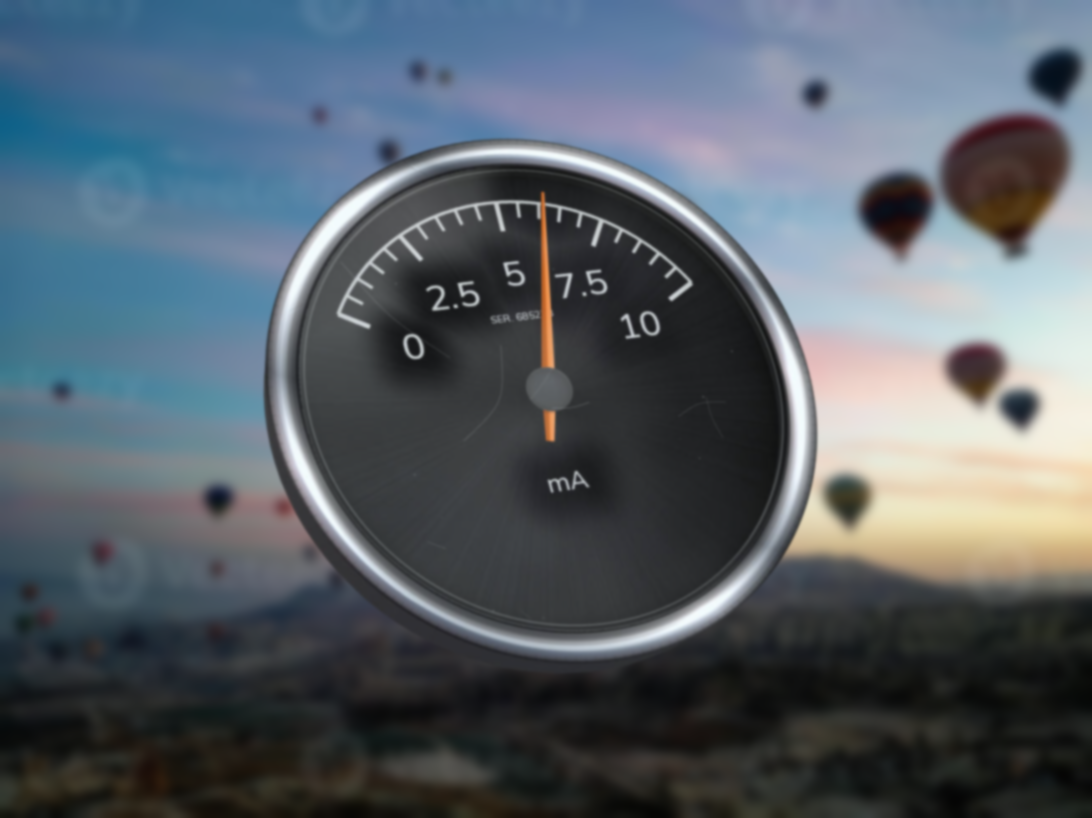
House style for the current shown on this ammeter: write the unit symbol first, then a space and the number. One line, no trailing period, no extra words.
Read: mA 6
